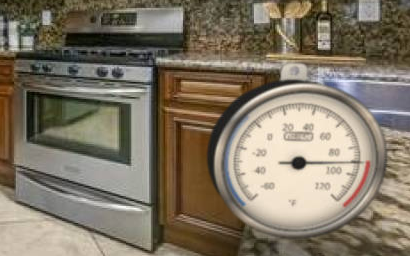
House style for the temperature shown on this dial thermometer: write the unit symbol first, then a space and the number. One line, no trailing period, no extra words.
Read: °F 90
